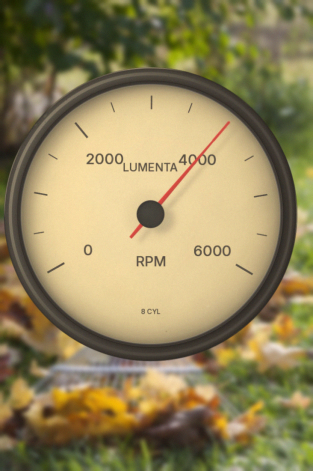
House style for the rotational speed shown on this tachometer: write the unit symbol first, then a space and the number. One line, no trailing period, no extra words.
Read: rpm 4000
